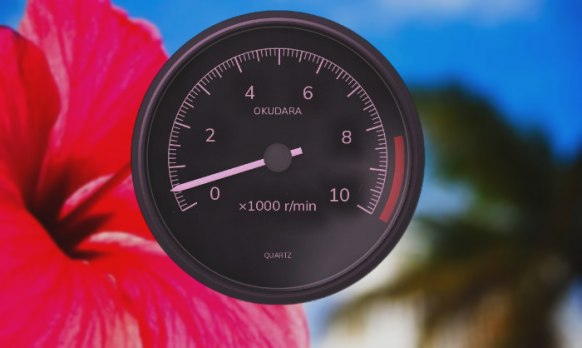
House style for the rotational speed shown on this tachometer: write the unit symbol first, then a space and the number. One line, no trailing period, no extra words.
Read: rpm 500
